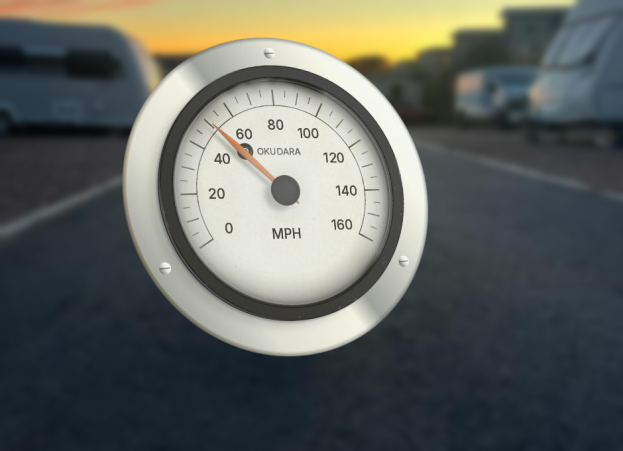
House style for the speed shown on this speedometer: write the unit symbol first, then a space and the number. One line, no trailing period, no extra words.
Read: mph 50
